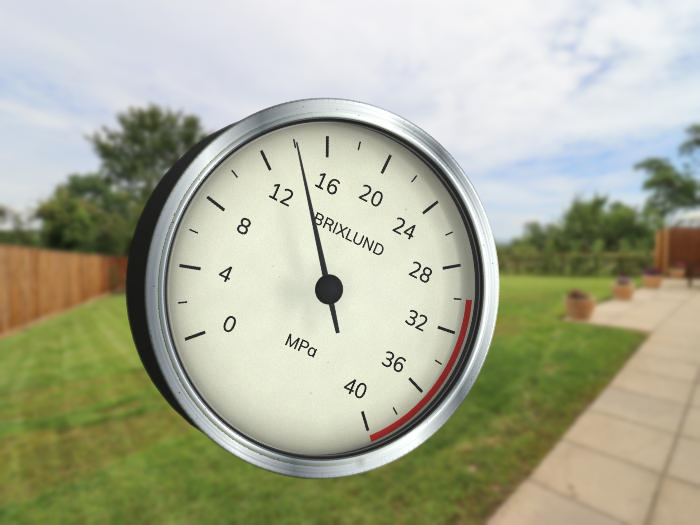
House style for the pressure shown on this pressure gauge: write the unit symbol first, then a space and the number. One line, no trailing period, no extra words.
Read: MPa 14
